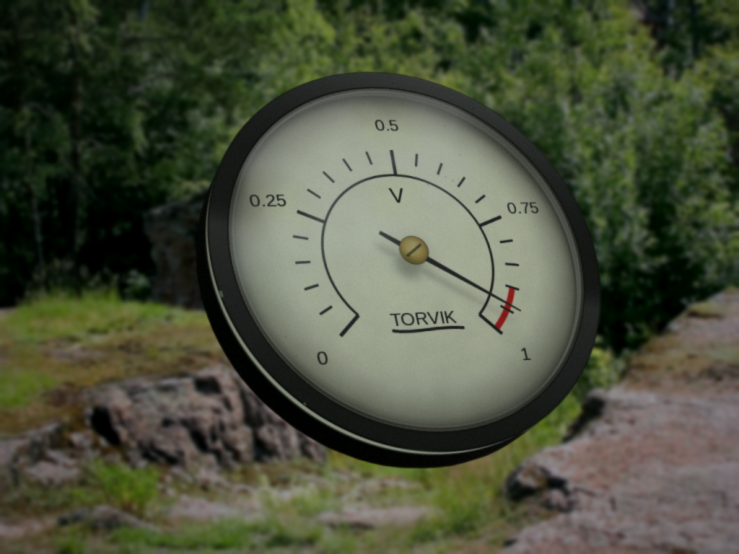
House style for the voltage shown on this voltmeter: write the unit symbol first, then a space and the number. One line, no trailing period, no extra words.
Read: V 0.95
